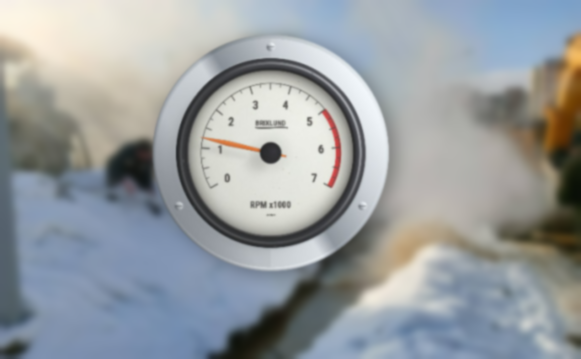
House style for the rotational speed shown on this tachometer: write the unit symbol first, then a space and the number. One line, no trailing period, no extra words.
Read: rpm 1250
